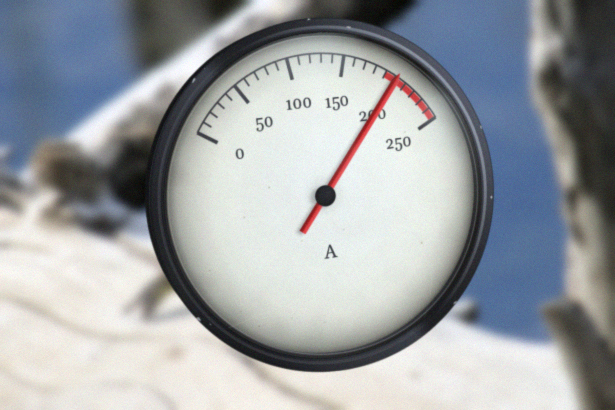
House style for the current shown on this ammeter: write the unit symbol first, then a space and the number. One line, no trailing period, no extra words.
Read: A 200
